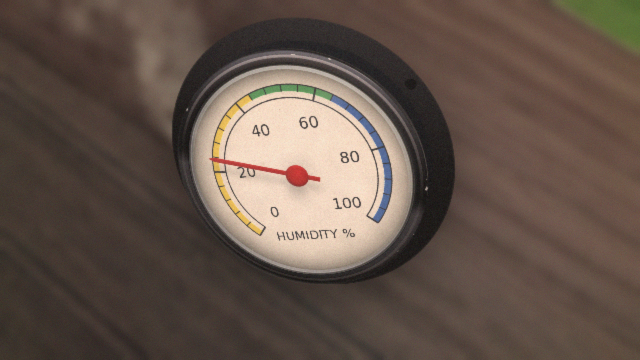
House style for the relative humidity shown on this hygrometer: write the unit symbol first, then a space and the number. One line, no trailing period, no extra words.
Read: % 24
